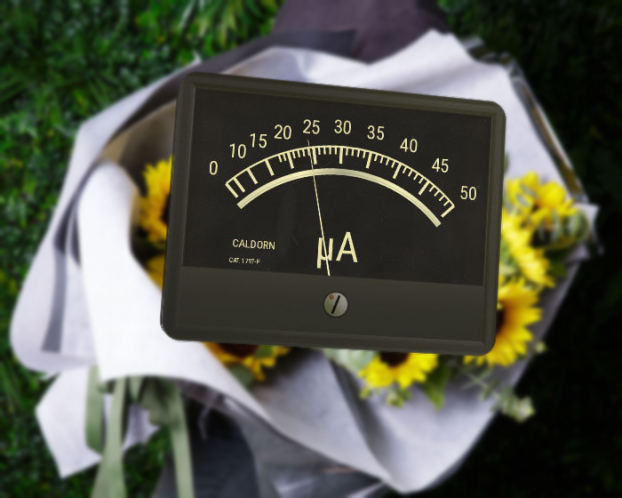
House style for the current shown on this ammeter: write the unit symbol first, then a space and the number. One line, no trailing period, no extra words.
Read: µA 24
